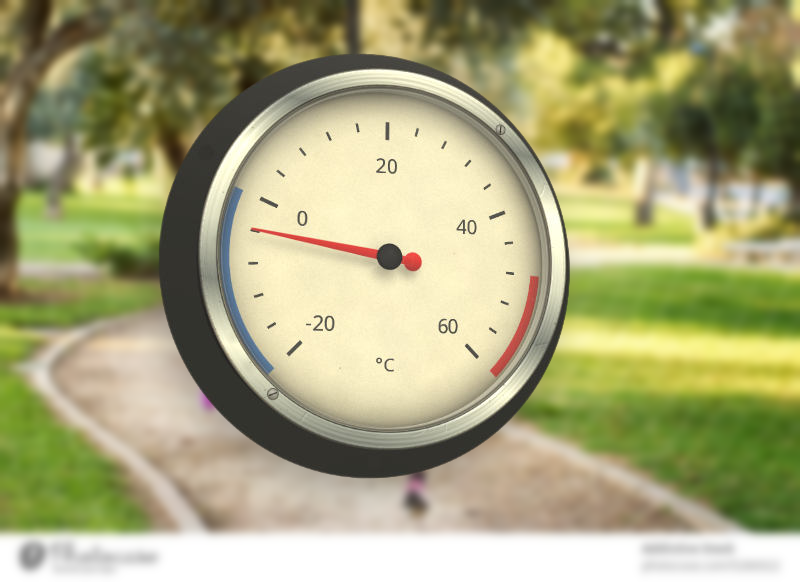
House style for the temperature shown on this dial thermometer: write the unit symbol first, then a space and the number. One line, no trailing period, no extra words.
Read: °C -4
